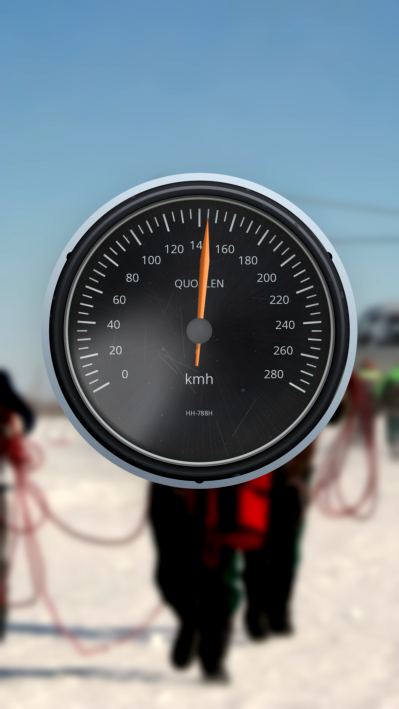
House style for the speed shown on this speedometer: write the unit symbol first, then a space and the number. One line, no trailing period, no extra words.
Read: km/h 145
